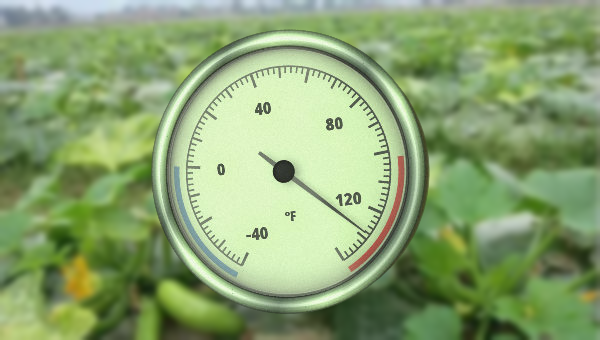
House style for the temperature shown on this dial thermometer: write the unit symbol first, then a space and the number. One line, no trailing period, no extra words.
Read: °F 128
